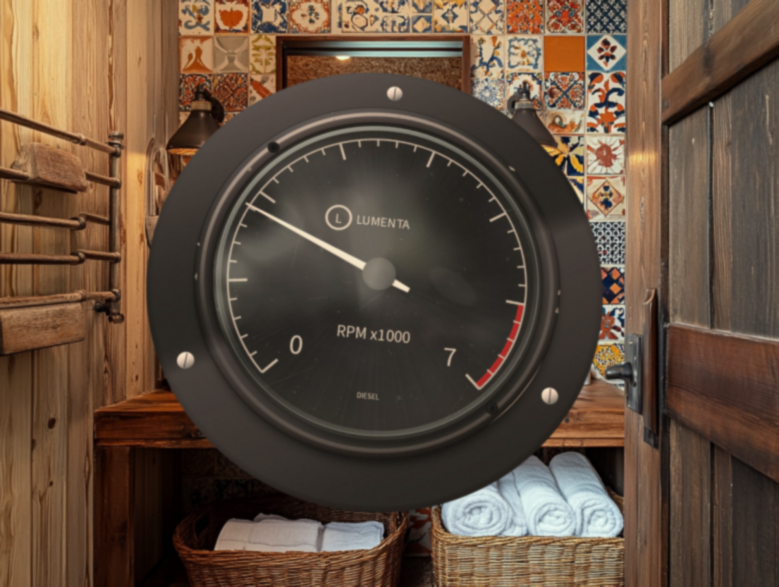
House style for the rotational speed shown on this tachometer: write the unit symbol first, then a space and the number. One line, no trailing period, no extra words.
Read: rpm 1800
